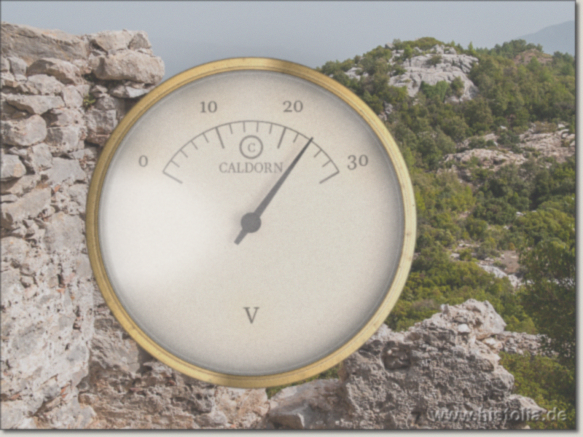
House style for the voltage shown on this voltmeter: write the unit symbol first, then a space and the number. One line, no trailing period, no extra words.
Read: V 24
